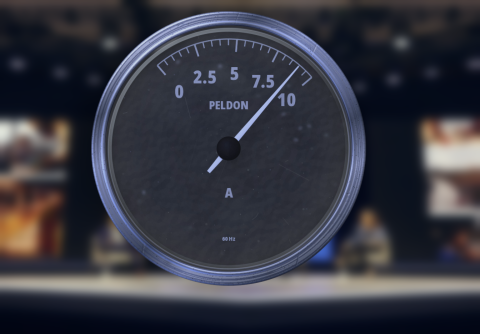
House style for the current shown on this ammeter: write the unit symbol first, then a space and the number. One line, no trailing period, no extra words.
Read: A 9
